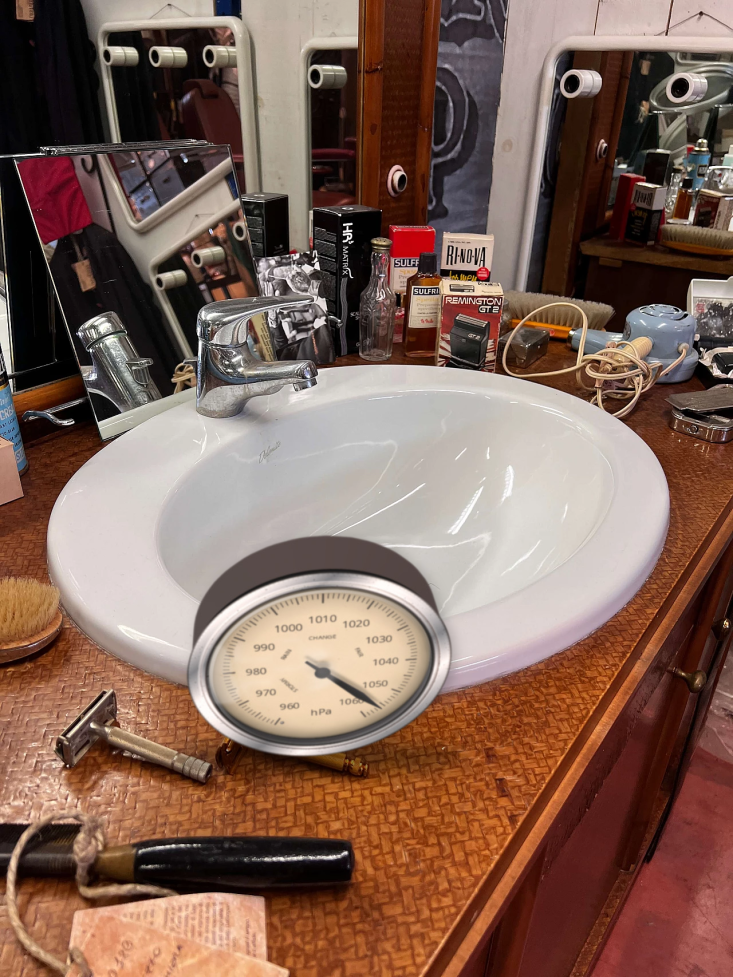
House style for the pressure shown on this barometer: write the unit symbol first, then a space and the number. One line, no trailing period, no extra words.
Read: hPa 1055
